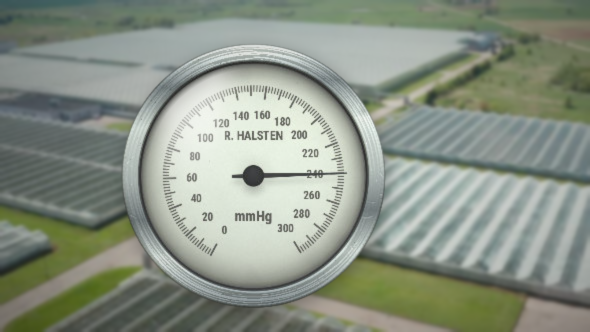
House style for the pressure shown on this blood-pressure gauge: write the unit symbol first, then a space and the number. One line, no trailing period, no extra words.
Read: mmHg 240
